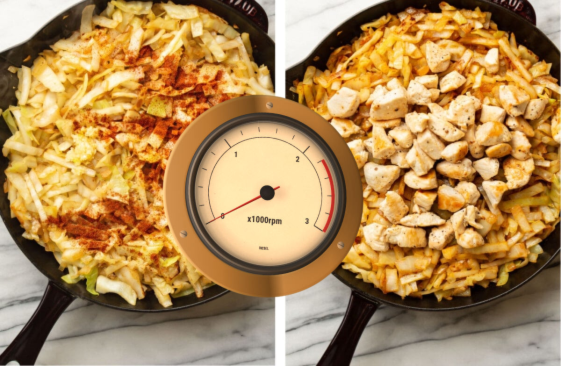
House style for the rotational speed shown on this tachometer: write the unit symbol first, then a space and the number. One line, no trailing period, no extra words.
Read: rpm 0
